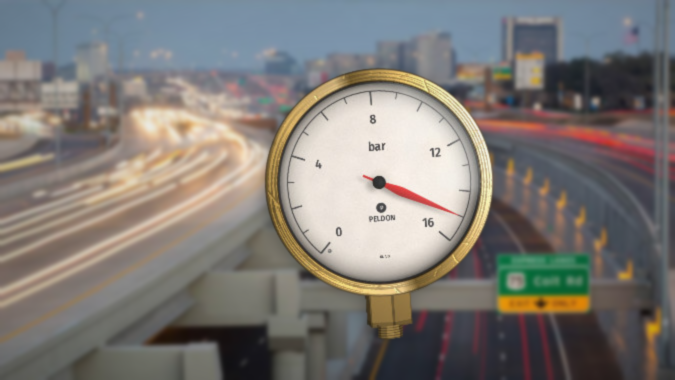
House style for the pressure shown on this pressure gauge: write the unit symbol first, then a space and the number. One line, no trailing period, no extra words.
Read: bar 15
